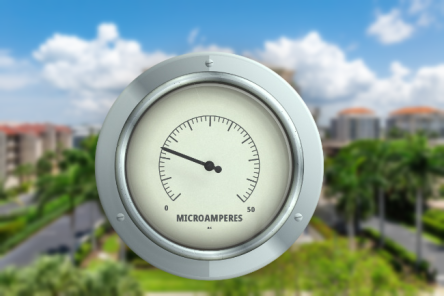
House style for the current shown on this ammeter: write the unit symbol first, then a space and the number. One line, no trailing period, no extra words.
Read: µA 12
